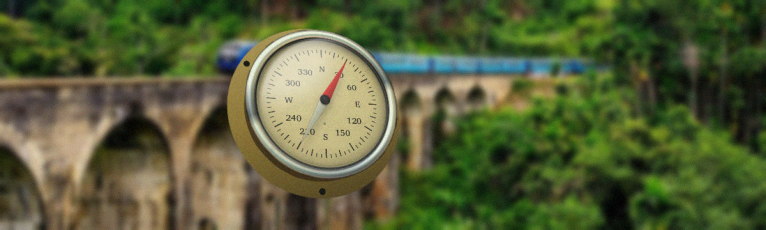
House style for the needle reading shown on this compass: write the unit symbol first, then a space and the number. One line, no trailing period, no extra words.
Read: ° 30
